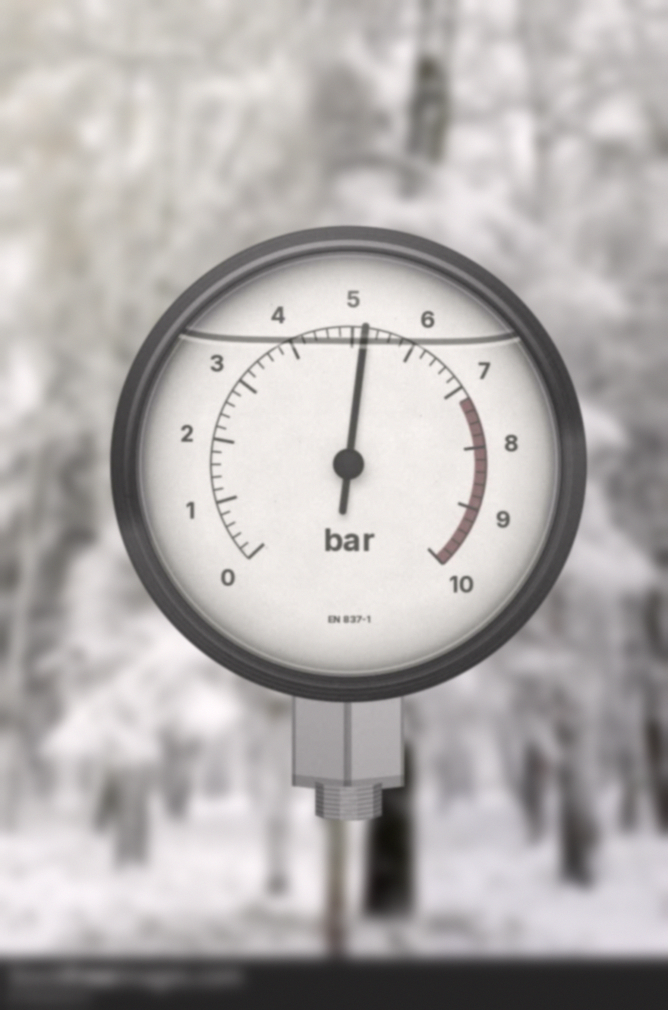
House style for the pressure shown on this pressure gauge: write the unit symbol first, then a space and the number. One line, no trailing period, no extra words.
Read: bar 5.2
